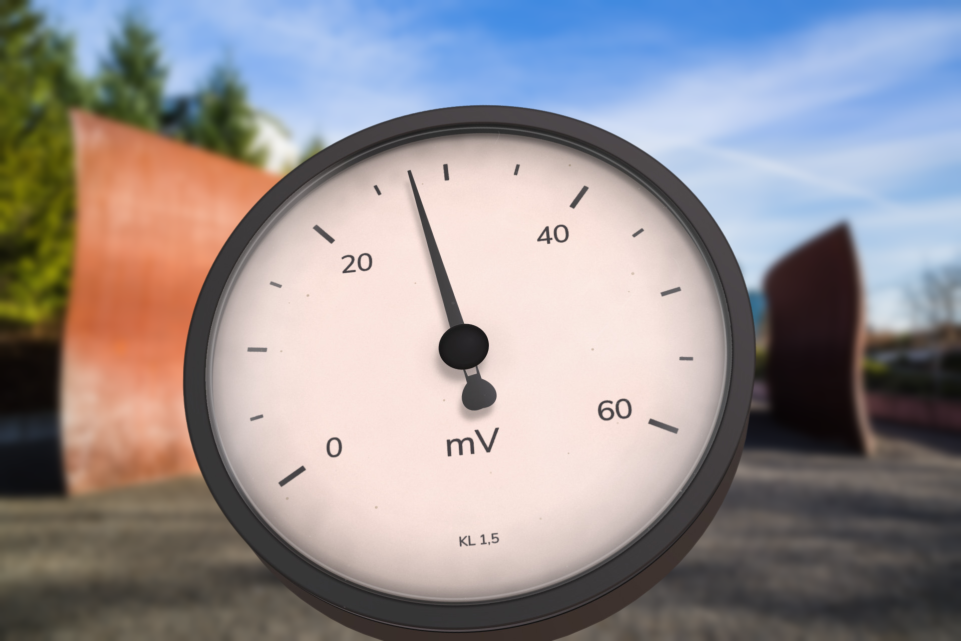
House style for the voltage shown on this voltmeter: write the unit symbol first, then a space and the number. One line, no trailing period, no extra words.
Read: mV 27.5
